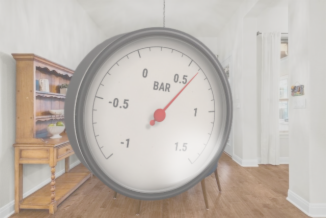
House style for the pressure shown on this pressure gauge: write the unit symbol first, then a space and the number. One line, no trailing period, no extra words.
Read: bar 0.6
